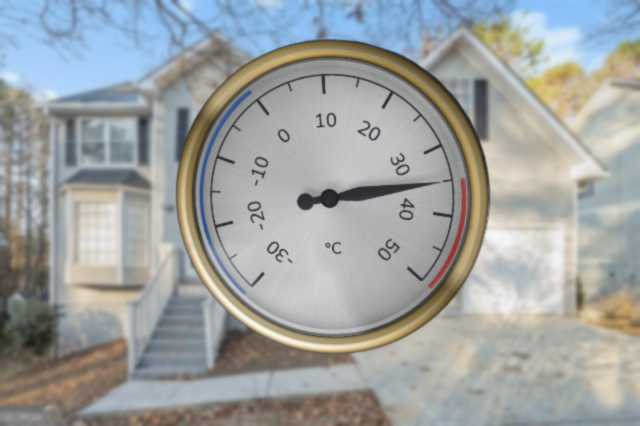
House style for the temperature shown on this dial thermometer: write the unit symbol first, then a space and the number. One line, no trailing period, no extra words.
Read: °C 35
